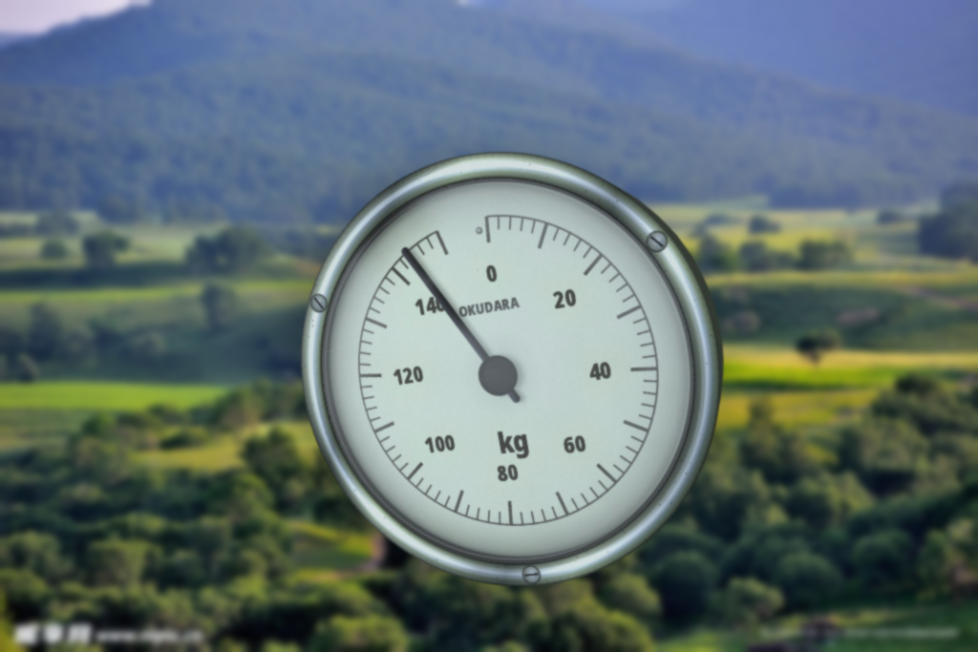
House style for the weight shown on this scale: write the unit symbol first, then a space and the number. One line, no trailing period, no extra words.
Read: kg 144
